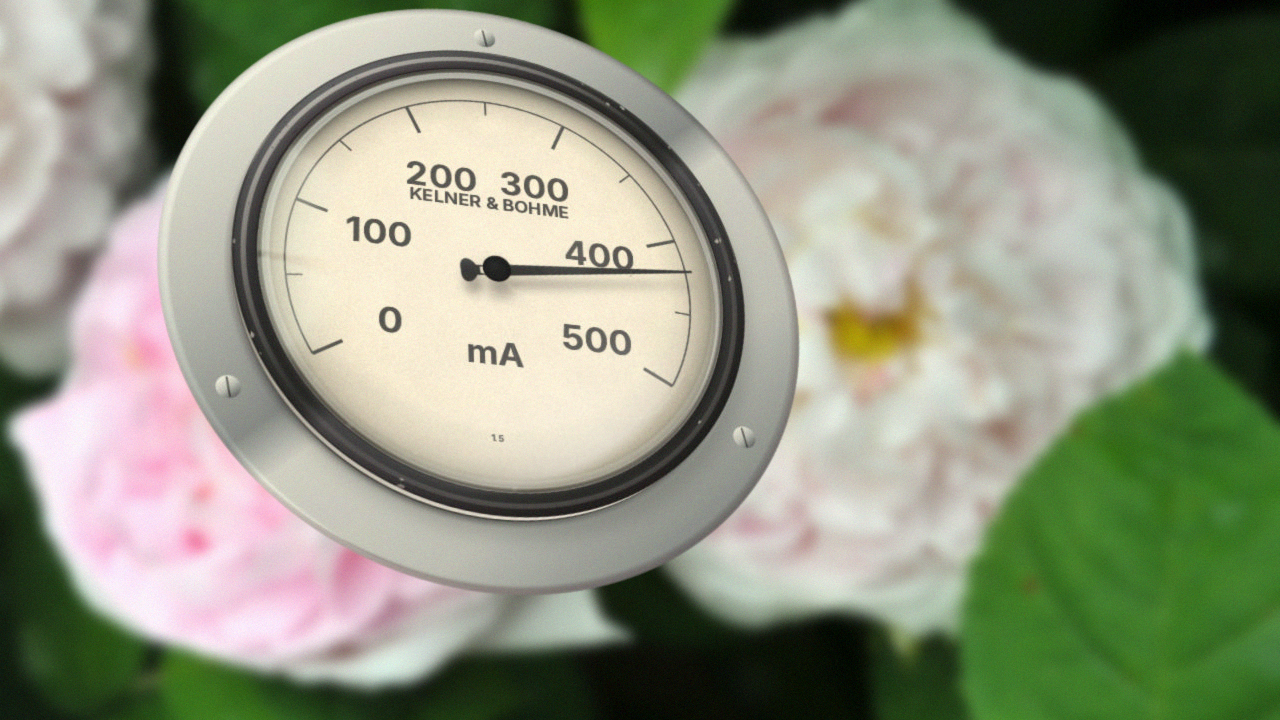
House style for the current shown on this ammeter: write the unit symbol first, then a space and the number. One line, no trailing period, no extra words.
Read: mA 425
